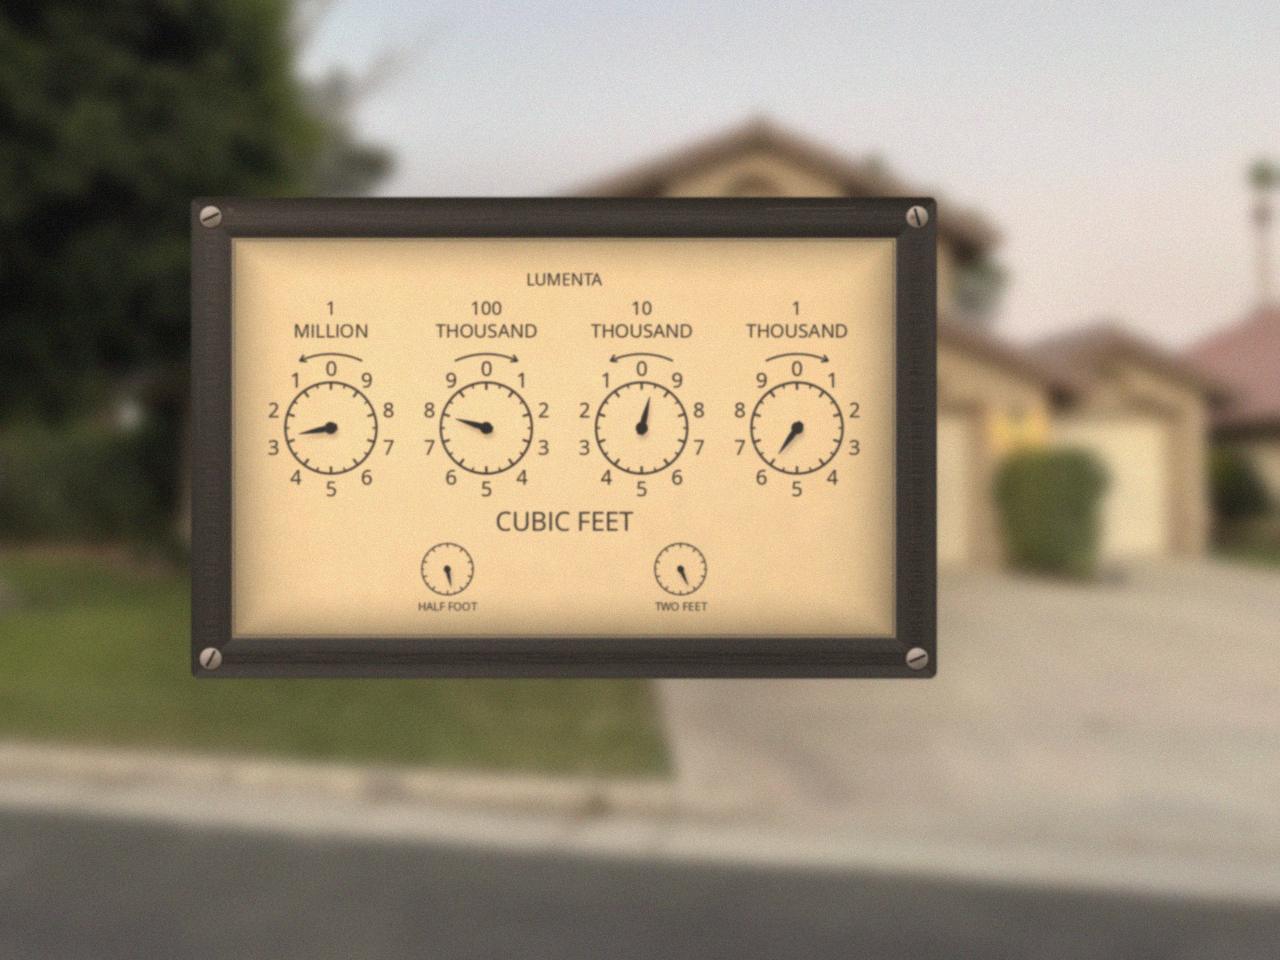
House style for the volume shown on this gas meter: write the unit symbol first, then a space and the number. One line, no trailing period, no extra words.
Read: ft³ 279600
